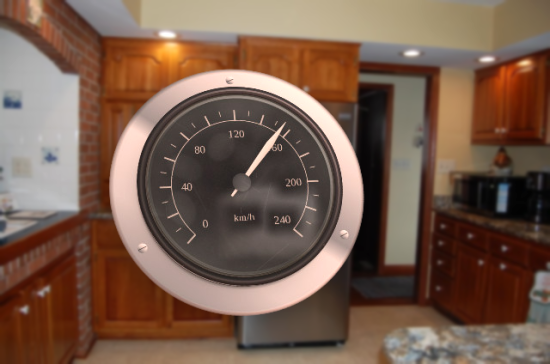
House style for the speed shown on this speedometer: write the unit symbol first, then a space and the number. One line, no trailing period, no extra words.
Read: km/h 155
